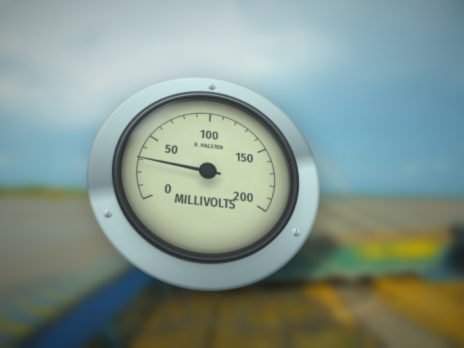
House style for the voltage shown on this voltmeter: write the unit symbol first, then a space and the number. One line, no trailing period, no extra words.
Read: mV 30
